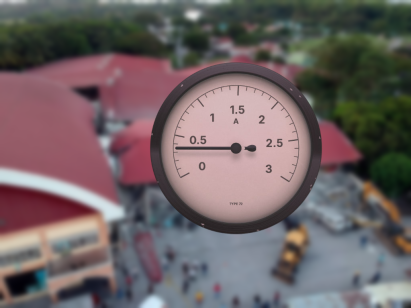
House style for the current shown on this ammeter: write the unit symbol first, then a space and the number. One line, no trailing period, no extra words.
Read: A 0.35
